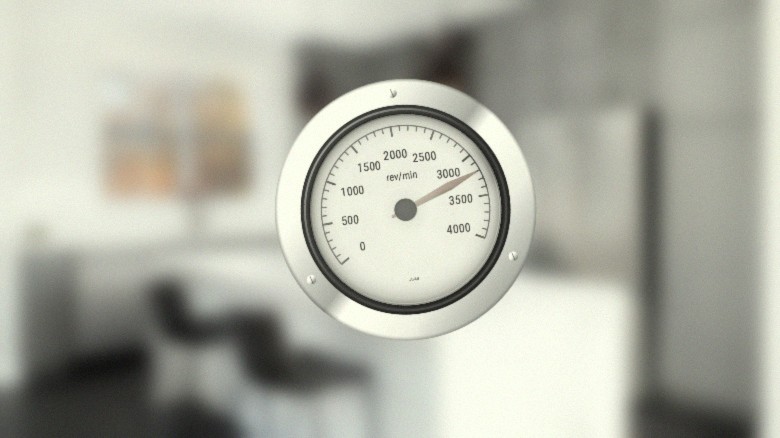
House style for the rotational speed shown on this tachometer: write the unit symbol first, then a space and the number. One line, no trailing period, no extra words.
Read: rpm 3200
